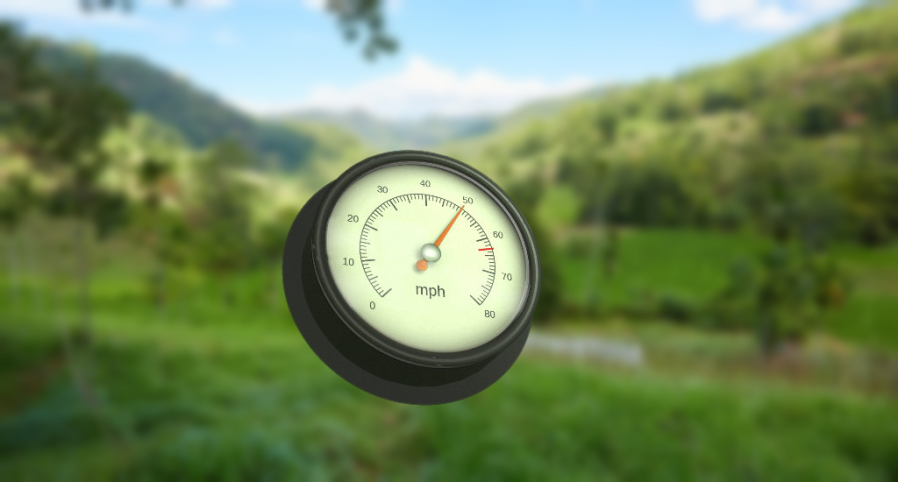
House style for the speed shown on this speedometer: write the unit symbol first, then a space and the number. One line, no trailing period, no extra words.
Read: mph 50
